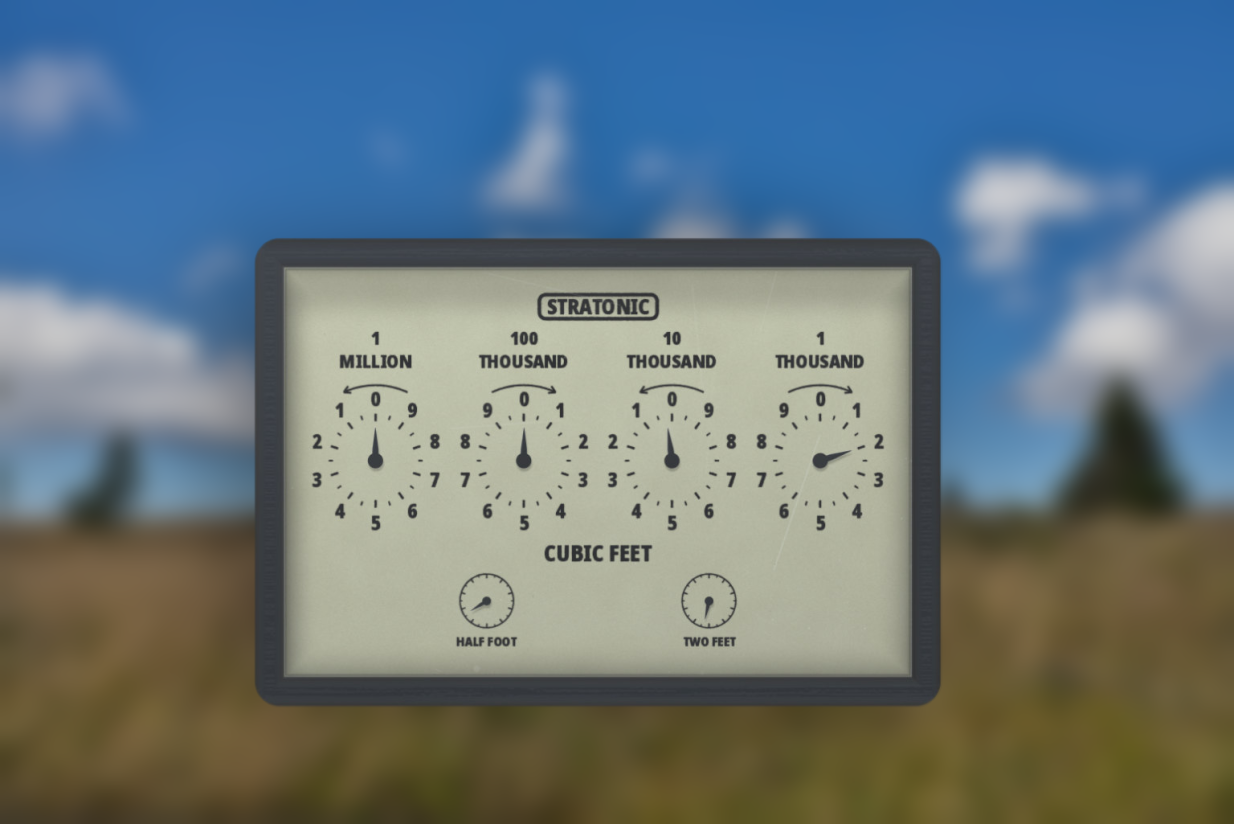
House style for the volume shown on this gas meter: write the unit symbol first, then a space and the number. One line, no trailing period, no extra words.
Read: ft³ 200
